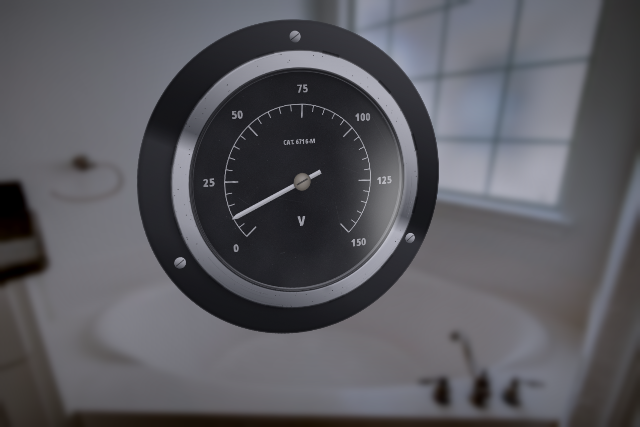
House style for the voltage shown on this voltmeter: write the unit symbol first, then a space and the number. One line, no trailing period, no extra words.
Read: V 10
